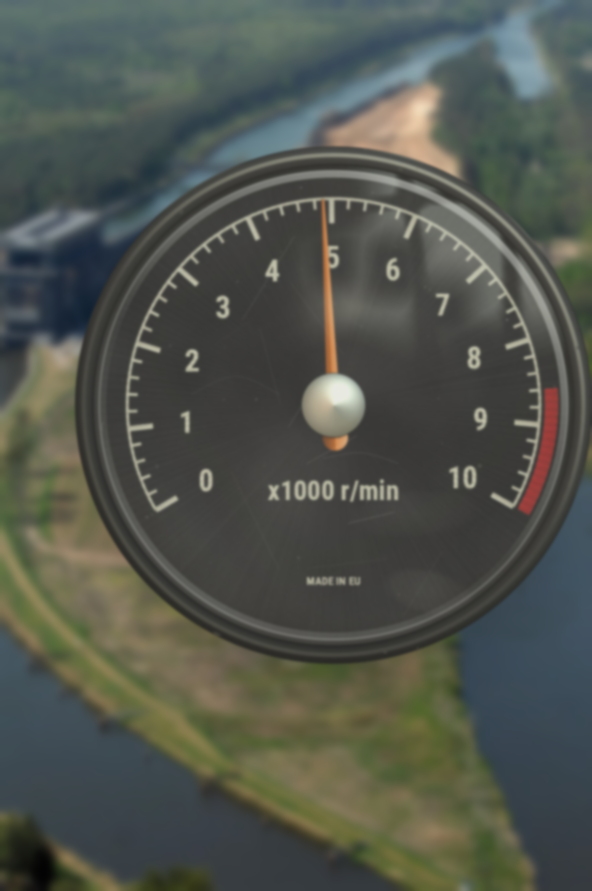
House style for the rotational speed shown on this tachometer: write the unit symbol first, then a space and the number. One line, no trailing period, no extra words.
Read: rpm 4900
